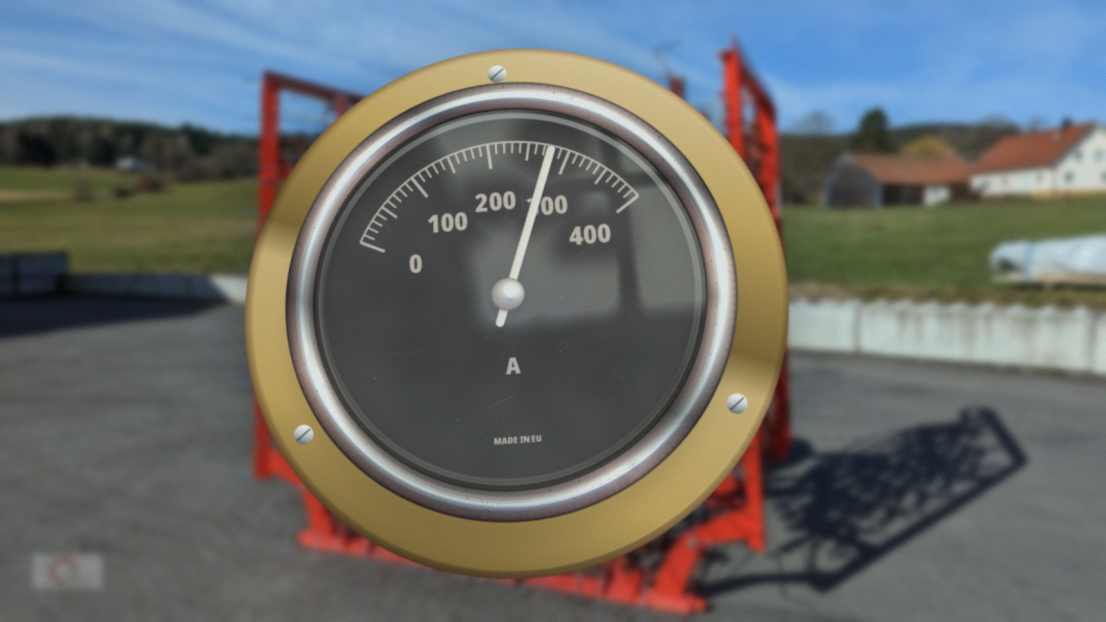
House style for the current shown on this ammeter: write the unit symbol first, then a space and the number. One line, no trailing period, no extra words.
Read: A 280
